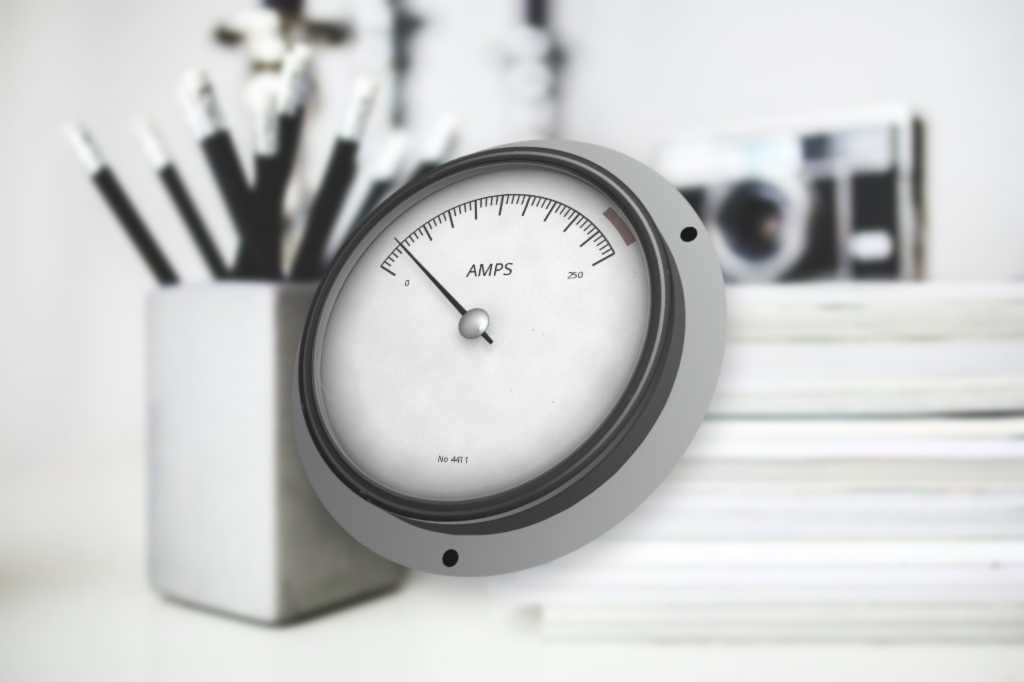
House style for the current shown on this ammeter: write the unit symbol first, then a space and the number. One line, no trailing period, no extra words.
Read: A 25
